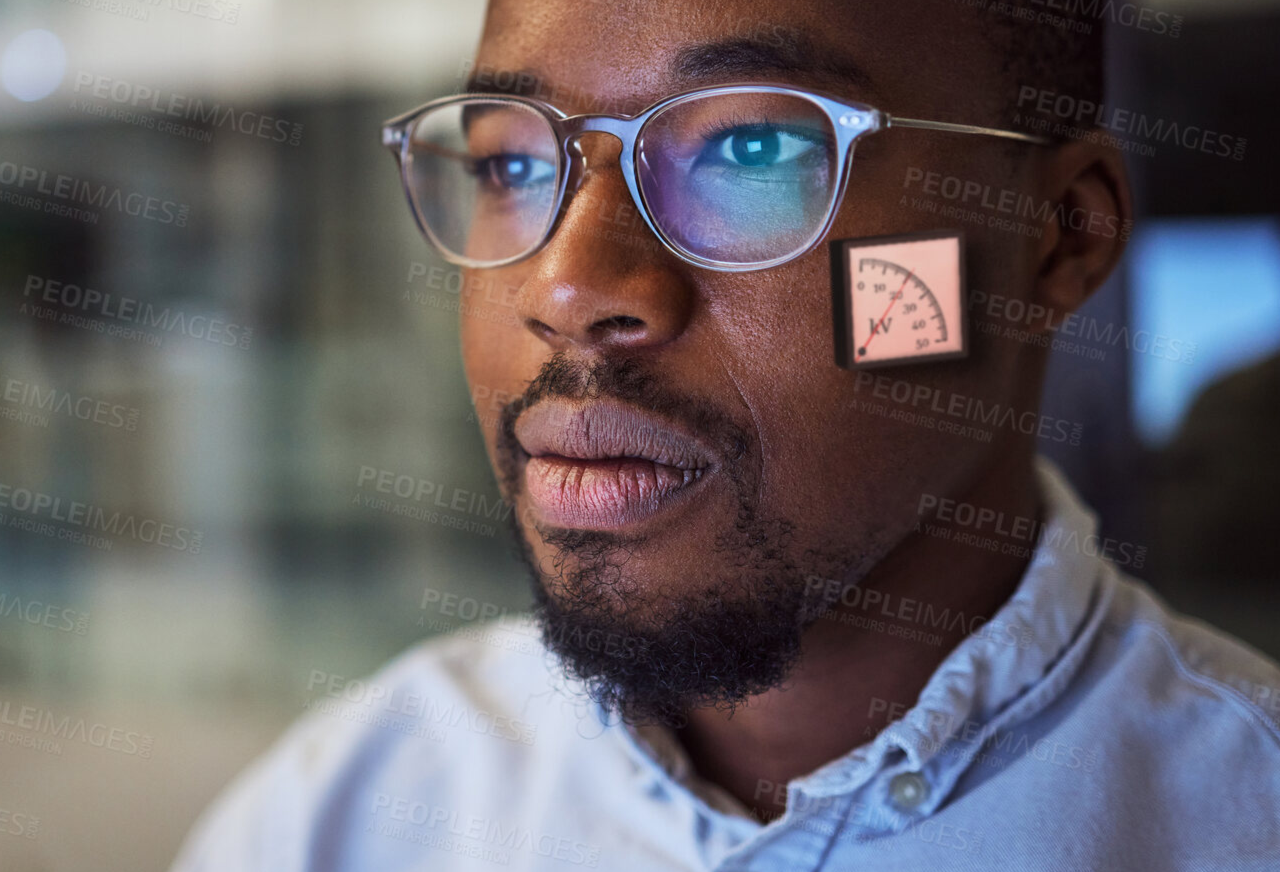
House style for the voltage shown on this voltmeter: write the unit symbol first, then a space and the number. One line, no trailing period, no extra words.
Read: kV 20
